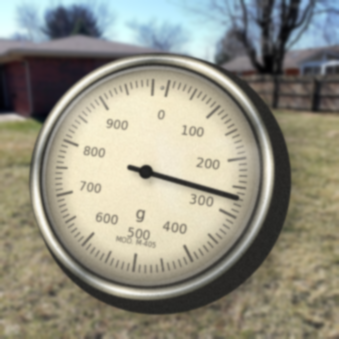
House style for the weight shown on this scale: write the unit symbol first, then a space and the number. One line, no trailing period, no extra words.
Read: g 270
